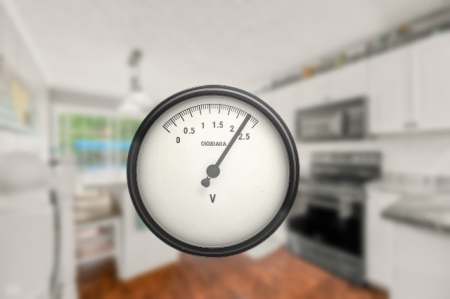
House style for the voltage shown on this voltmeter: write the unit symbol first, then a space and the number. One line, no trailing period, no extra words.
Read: V 2.25
